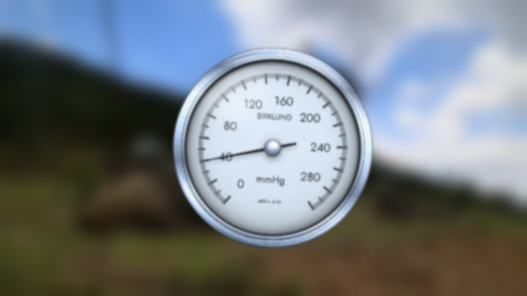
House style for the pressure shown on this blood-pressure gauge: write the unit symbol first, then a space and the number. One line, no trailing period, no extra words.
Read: mmHg 40
